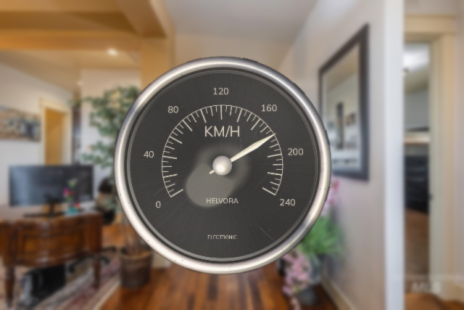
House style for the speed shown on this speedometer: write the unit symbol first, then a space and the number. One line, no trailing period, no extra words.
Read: km/h 180
